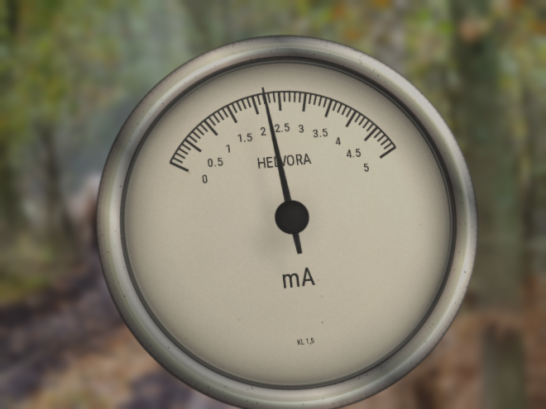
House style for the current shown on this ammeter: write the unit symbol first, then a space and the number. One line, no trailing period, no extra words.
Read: mA 2.2
